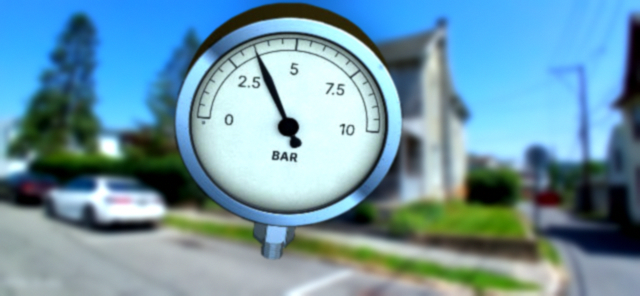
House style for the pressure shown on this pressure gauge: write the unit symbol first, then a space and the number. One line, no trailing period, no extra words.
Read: bar 3.5
